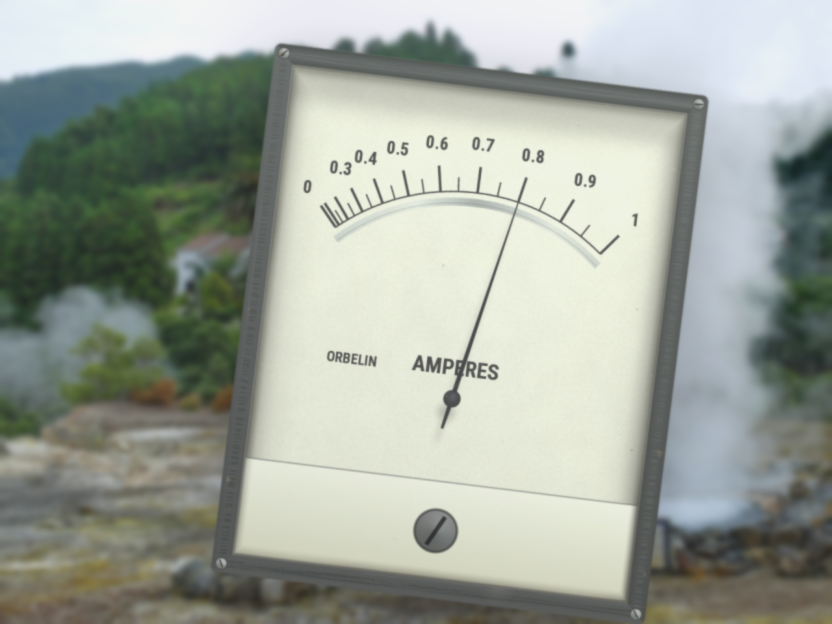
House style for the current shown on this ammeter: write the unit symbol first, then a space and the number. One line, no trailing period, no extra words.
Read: A 0.8
